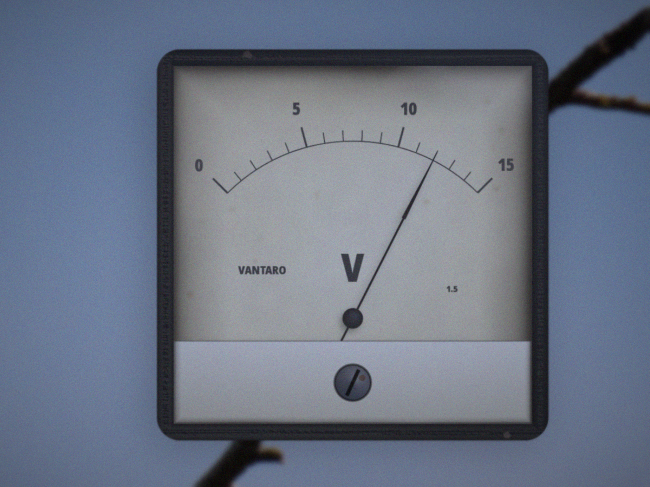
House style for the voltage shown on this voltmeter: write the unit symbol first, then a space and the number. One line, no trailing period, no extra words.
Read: V 12
